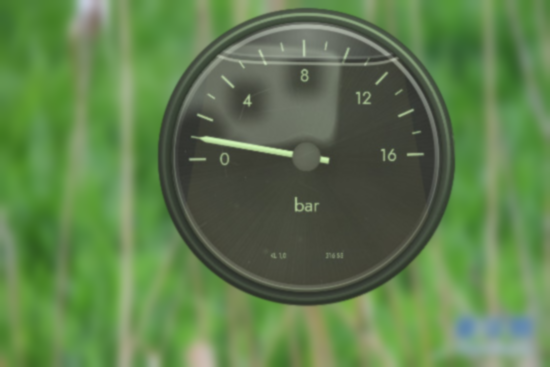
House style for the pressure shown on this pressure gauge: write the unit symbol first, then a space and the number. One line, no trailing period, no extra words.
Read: bar 1
